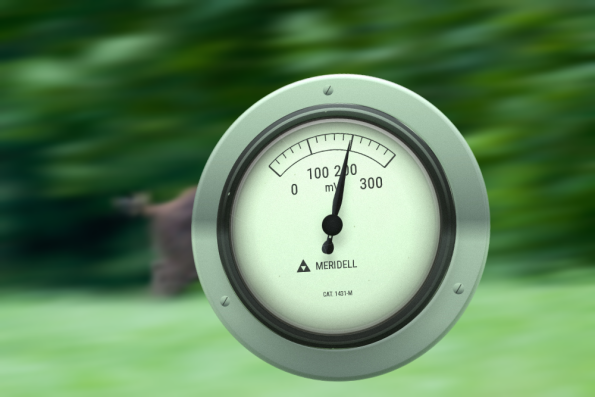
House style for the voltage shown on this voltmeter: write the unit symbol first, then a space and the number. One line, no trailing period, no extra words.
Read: mV 200
